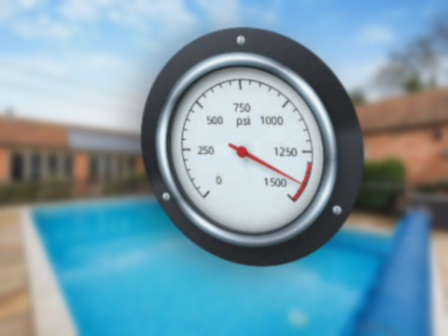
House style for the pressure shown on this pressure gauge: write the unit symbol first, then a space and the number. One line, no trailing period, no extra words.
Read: psi 1400
